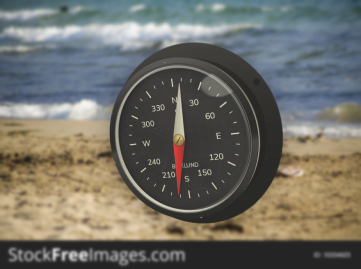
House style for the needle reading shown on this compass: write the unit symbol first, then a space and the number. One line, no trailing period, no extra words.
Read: ° 190
